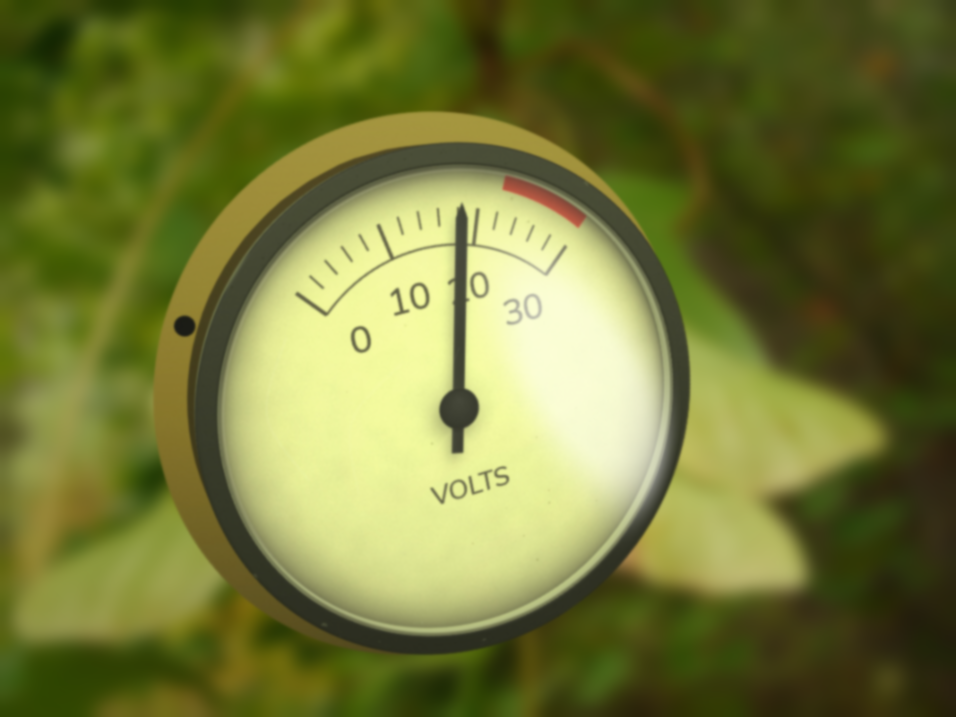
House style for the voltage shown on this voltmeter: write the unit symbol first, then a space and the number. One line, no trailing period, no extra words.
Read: V 18
